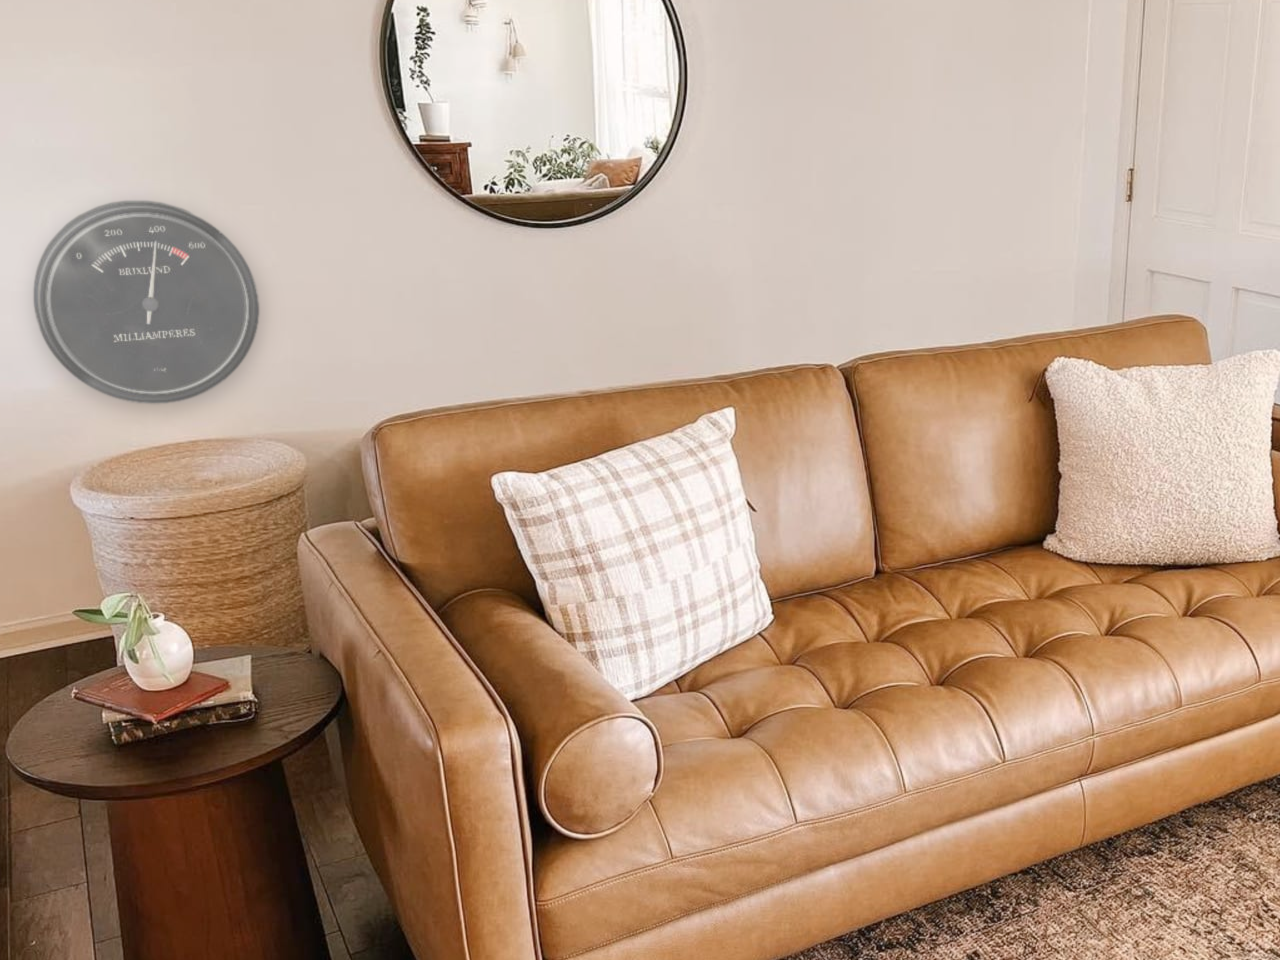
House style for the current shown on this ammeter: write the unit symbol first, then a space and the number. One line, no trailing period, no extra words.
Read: mA 400
